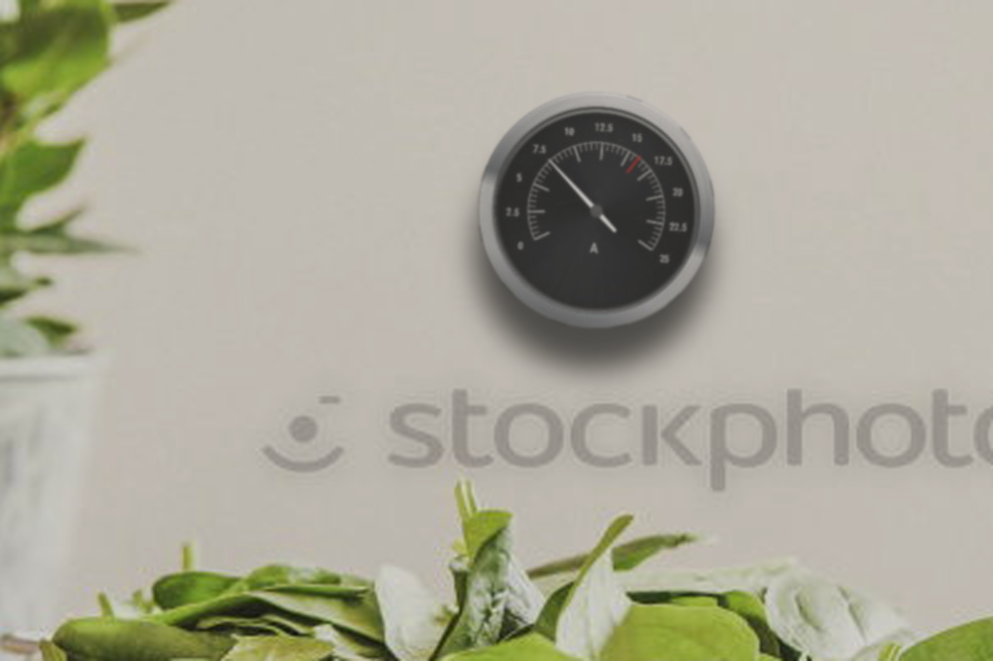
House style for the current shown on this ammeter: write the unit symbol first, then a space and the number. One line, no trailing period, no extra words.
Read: A 7.5
